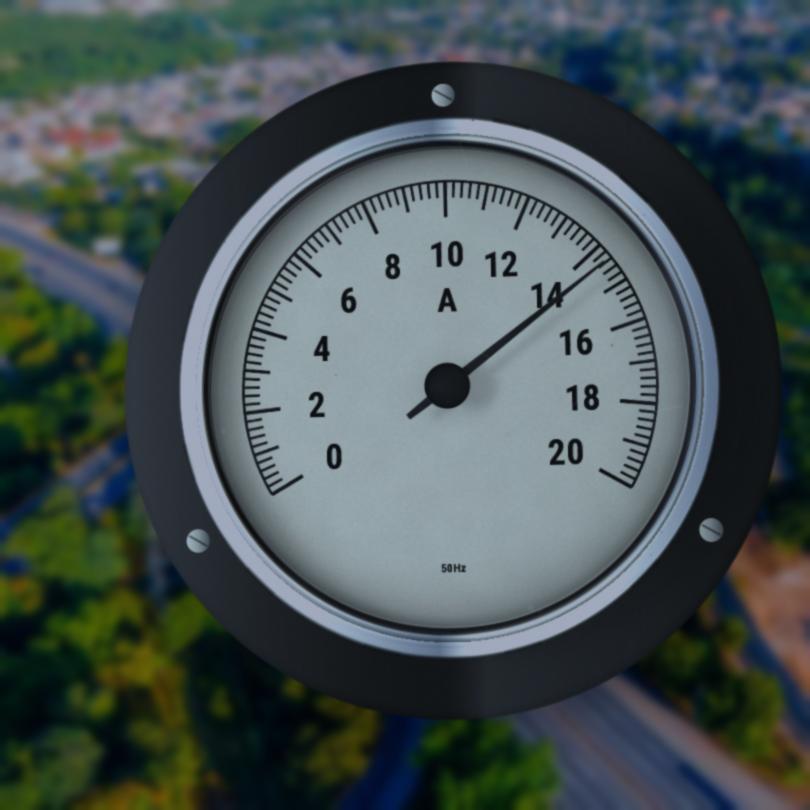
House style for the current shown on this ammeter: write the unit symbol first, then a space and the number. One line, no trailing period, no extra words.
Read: A 14.4
